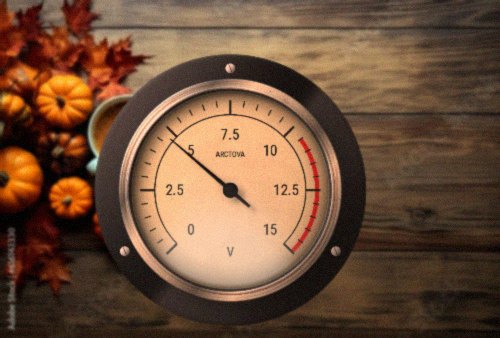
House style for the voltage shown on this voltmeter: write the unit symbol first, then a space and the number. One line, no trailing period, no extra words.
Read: V 4.75
